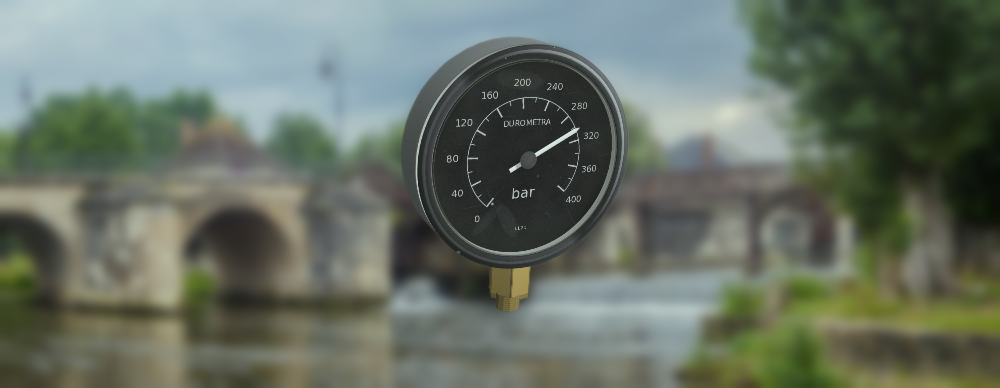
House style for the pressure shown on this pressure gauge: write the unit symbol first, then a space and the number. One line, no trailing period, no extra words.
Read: bar 300
